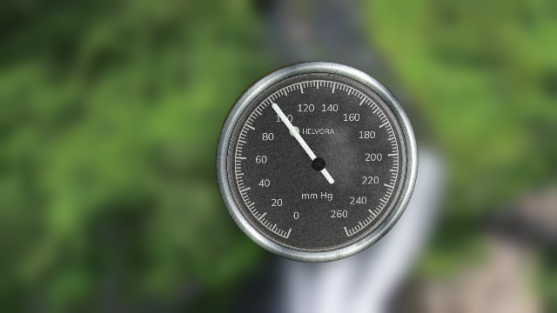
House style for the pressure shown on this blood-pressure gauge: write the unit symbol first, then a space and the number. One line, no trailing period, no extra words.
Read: mmHg 100
